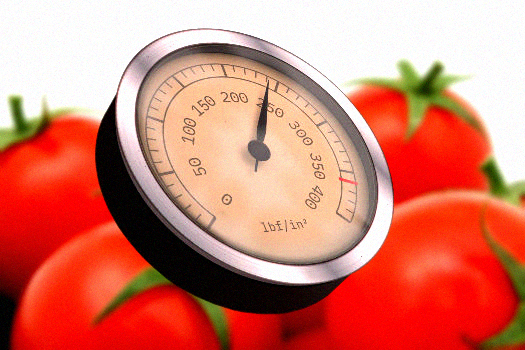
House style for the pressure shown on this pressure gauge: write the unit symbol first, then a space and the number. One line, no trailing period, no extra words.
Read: psi 240
